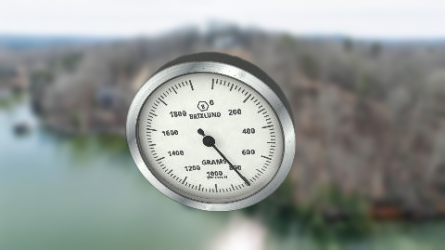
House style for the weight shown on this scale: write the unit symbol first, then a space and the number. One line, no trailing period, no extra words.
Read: g 800
